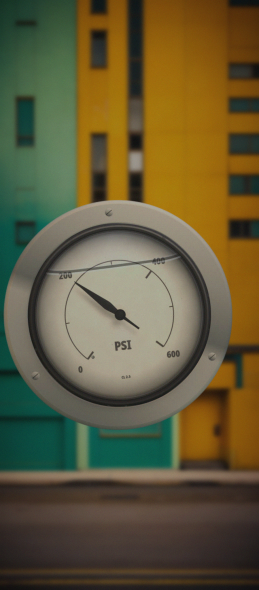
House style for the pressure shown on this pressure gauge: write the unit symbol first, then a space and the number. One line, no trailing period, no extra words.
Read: psi 200
